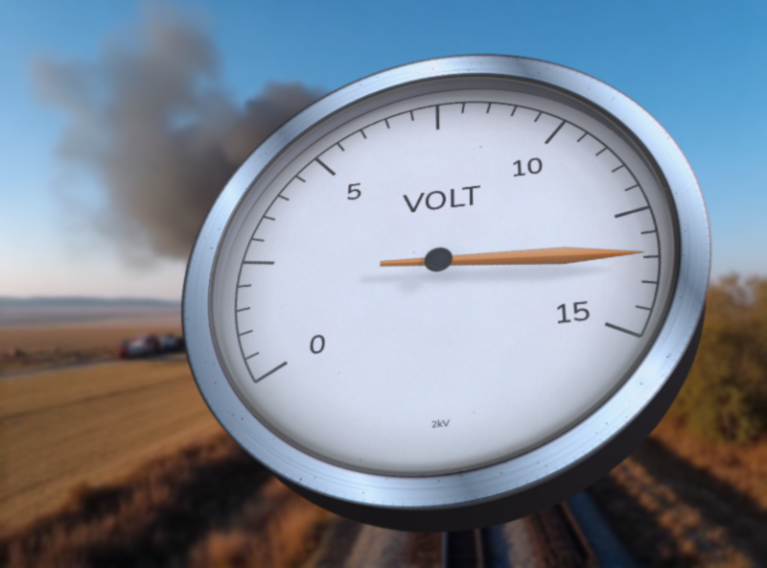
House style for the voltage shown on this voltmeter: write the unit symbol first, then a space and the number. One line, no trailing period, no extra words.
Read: V 13.5
